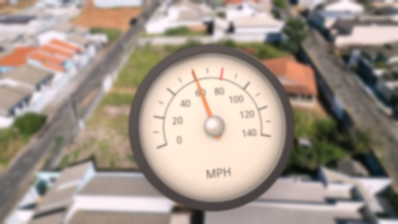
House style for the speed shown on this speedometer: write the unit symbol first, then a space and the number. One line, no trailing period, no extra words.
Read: mph 60
